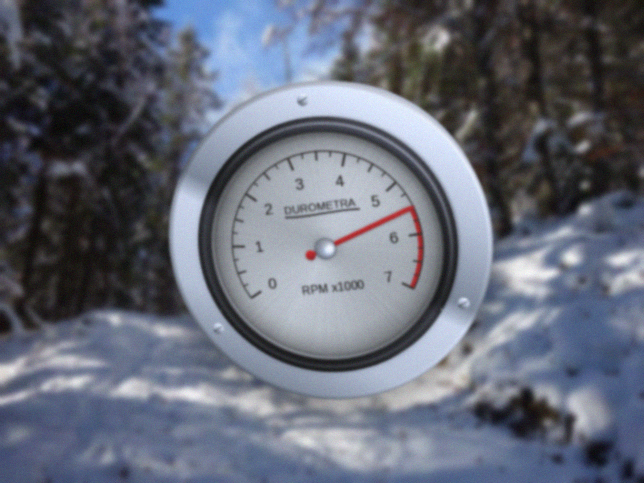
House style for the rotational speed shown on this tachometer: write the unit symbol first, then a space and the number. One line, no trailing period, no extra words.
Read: rpm 5500
